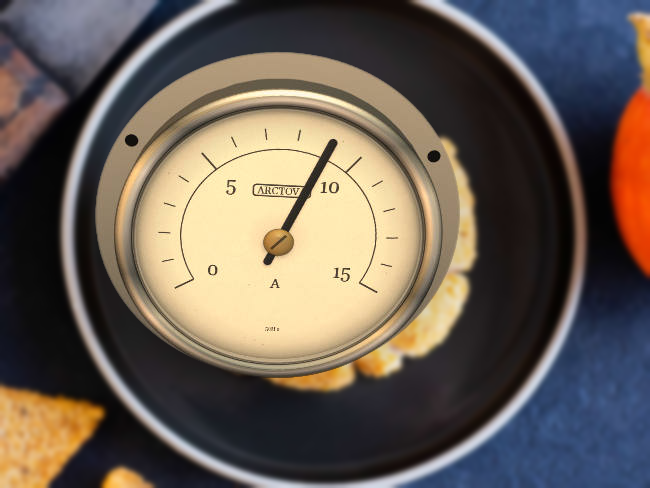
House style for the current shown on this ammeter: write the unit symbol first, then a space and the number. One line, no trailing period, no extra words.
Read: A 9
